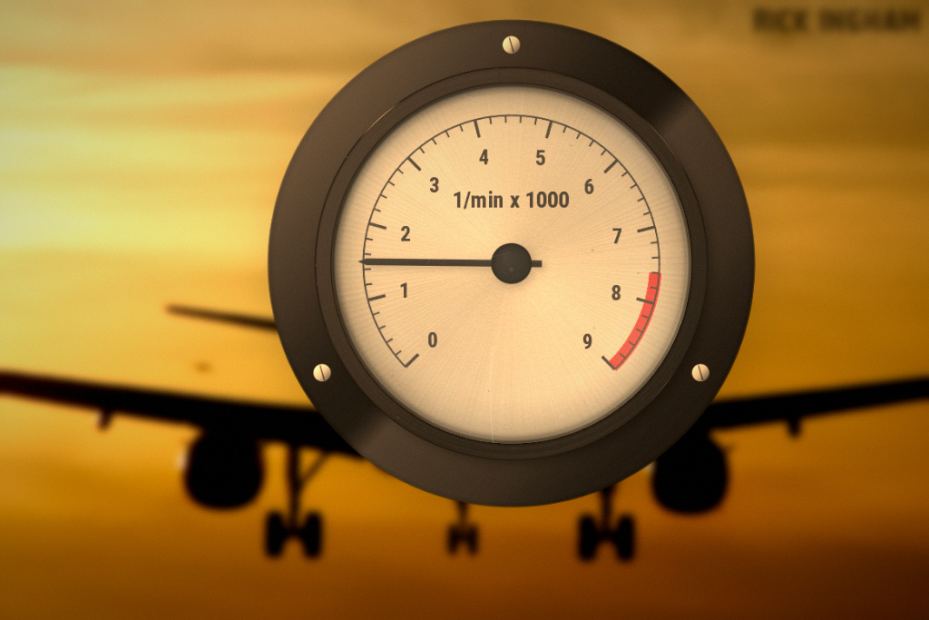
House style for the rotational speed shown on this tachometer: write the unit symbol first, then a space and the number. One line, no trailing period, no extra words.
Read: rpm 1500
